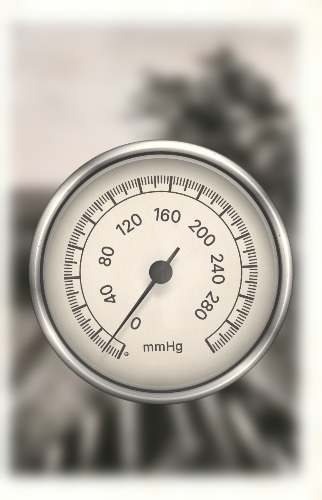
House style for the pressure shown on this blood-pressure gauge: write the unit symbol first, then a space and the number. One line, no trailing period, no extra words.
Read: mmHg 10
